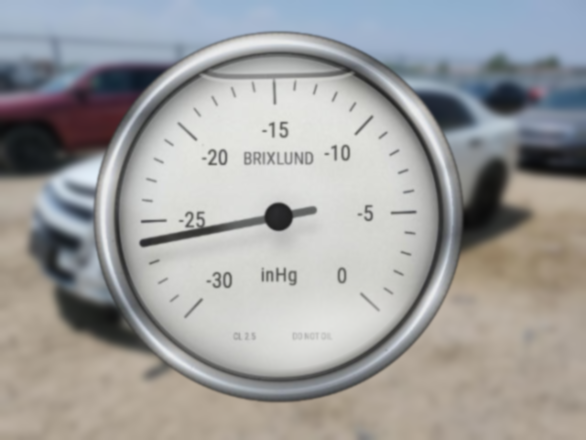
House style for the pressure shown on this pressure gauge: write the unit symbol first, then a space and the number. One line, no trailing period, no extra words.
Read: inHg -26
